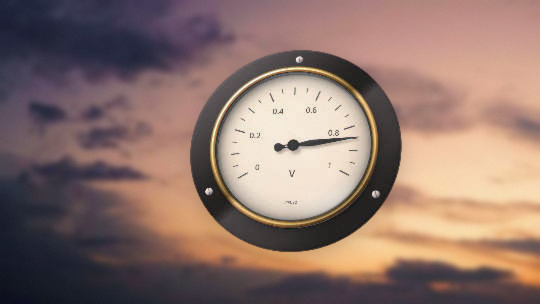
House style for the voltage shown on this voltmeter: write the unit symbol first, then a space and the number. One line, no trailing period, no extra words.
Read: V 0.85
